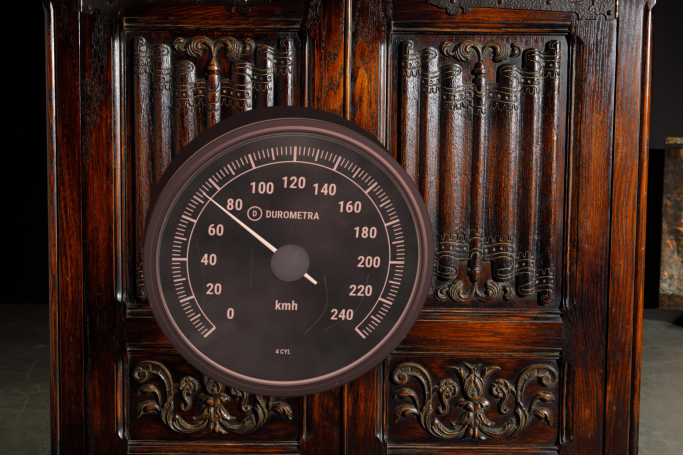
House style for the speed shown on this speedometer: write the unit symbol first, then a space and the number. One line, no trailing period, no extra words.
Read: km/h 74
